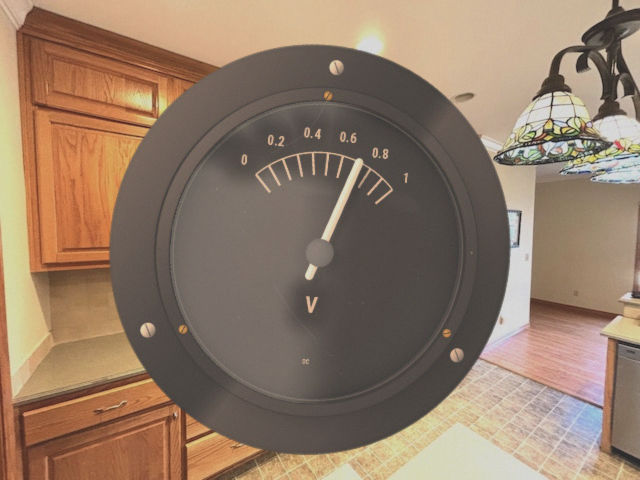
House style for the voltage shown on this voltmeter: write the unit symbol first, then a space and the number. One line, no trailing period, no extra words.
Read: V 0.7
